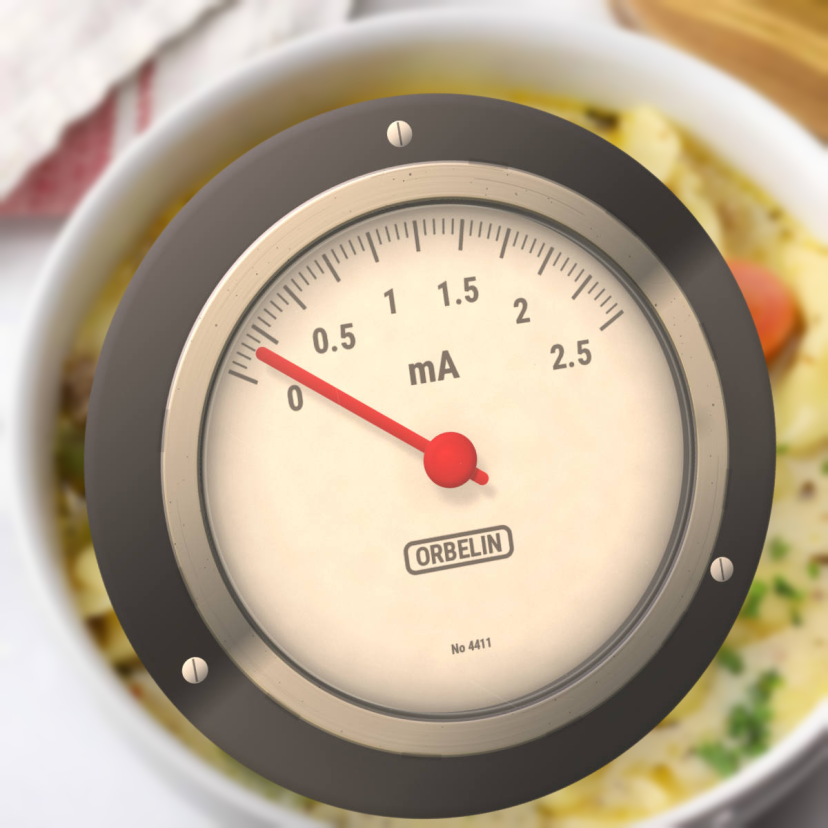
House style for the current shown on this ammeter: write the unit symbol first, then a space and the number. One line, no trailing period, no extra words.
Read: mA 0.15
